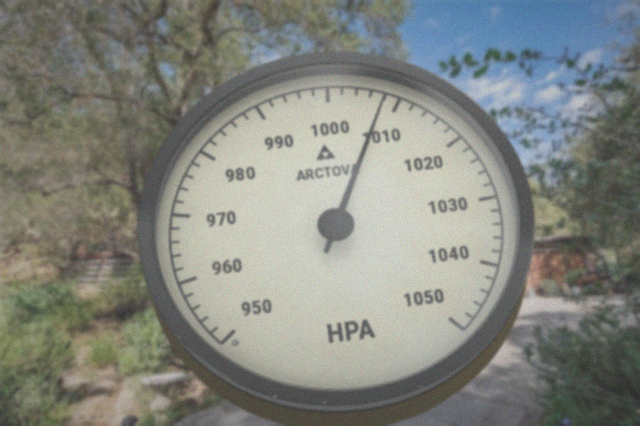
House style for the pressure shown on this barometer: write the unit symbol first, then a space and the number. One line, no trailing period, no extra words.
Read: hPa 1008
